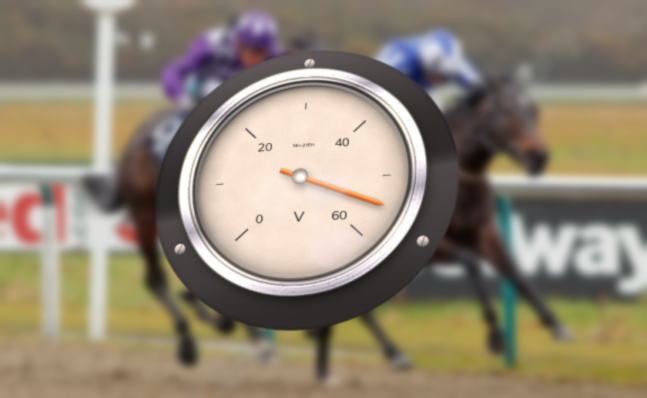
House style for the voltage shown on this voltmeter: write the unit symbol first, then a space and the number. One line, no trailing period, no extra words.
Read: V 55
